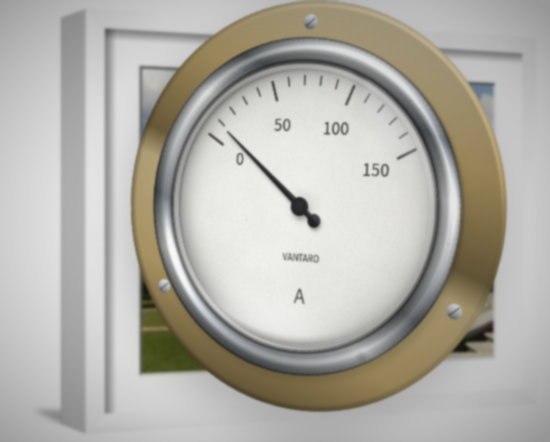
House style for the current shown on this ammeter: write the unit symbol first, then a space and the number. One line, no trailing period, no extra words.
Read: A 10
